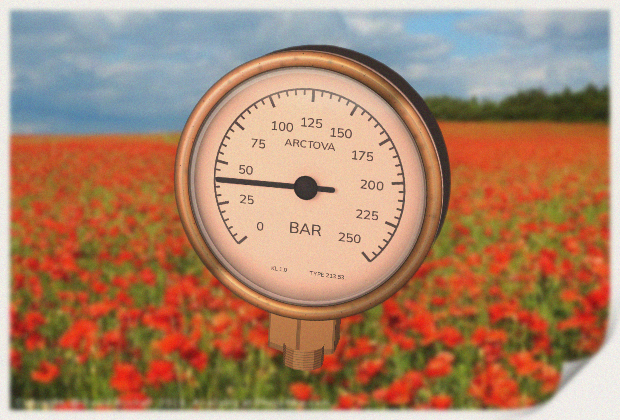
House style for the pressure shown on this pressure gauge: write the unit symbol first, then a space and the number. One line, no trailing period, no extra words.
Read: bar 40
